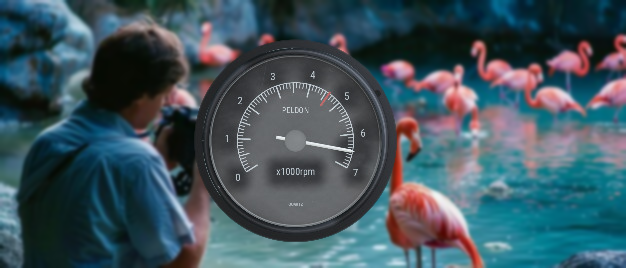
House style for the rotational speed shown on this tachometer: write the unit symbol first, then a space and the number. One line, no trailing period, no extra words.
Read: rpm 6500
